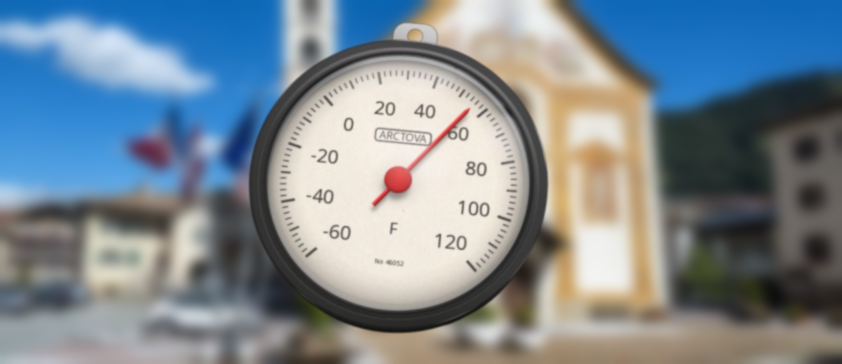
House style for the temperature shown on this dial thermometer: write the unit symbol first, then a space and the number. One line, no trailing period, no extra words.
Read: °F 56
